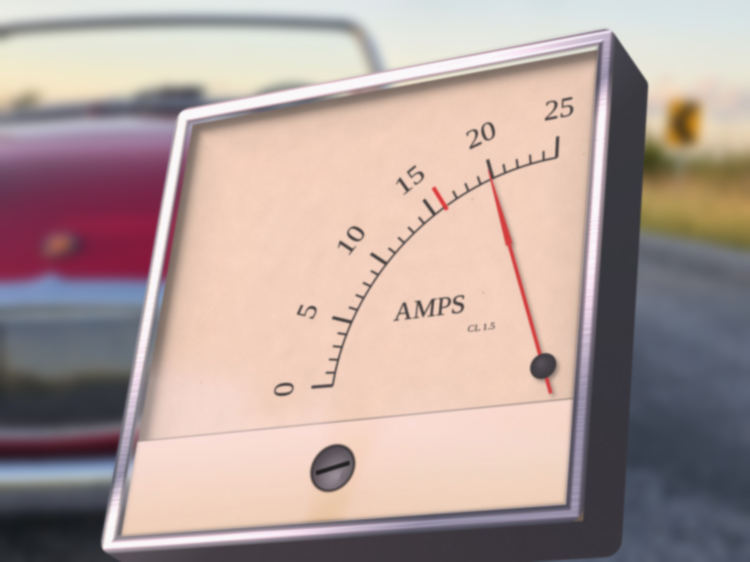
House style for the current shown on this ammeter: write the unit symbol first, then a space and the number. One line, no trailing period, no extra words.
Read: A 20
